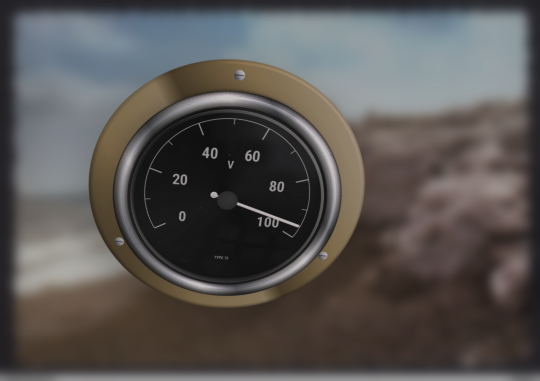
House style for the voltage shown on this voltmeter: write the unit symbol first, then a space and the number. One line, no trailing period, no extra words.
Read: V 95
